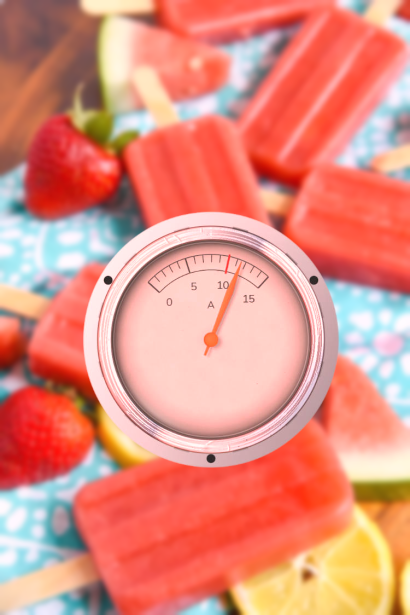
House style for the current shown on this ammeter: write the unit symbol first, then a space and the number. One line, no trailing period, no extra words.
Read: A 11.5
